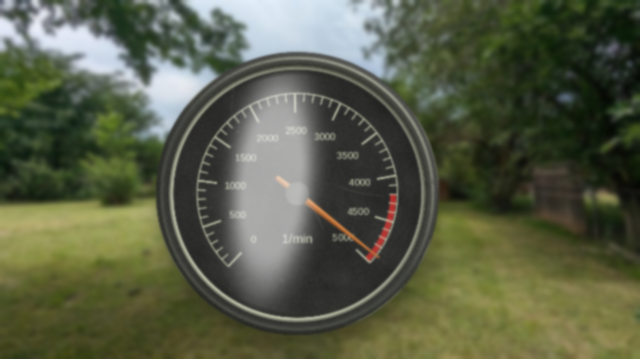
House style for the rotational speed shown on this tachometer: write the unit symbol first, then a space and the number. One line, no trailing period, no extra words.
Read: rpm 4900
